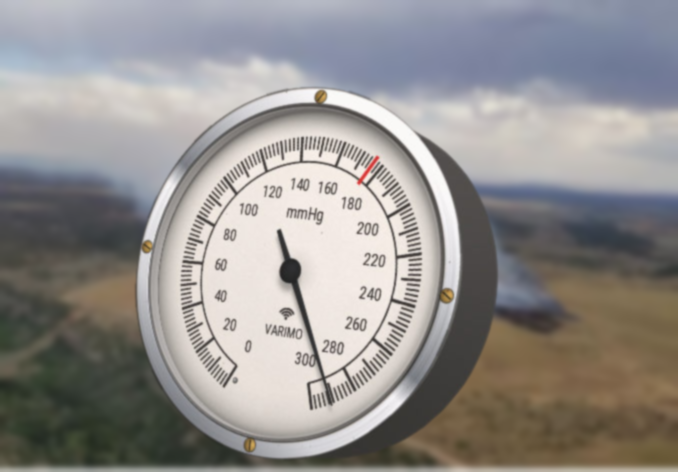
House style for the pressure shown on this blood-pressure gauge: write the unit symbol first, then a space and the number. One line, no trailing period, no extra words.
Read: mmHg 290
